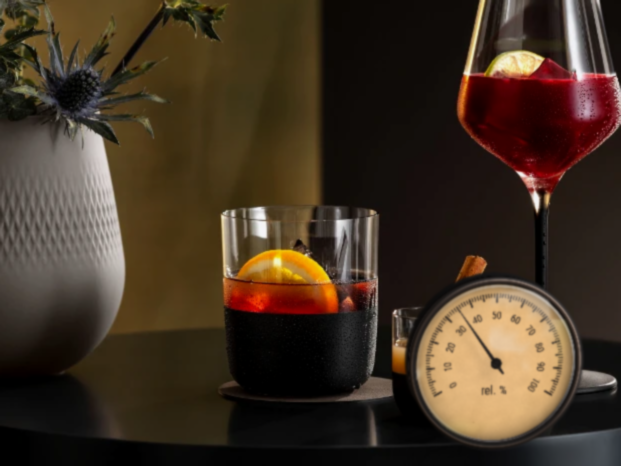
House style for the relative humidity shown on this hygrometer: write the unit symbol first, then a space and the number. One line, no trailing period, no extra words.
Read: % 35
